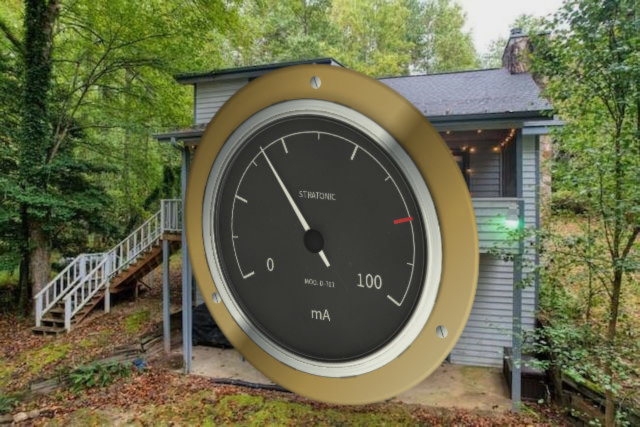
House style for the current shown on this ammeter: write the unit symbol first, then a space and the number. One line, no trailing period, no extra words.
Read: mA 35
